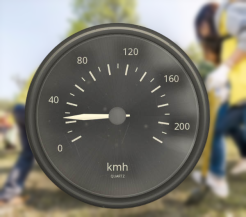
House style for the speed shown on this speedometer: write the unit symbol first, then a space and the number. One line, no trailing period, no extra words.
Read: km/h 25
